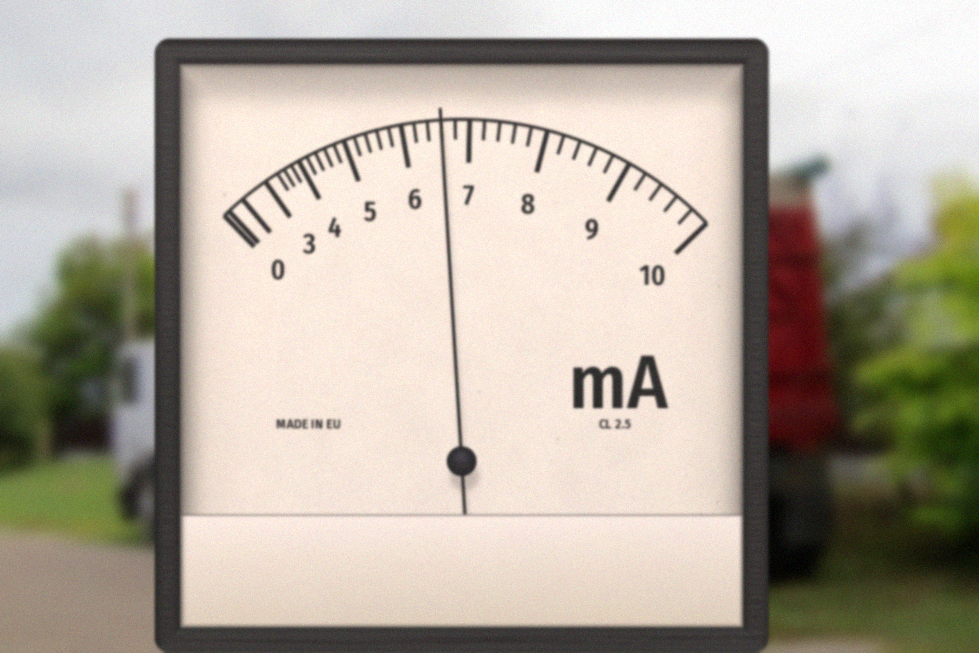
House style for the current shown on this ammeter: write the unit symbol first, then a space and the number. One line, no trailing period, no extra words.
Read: mA 6.6
